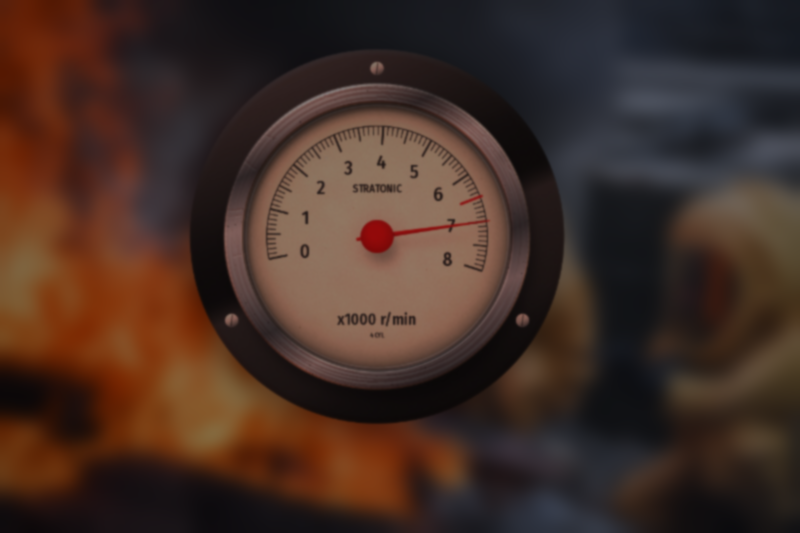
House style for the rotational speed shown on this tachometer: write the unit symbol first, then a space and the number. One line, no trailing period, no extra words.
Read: rpm 7000
